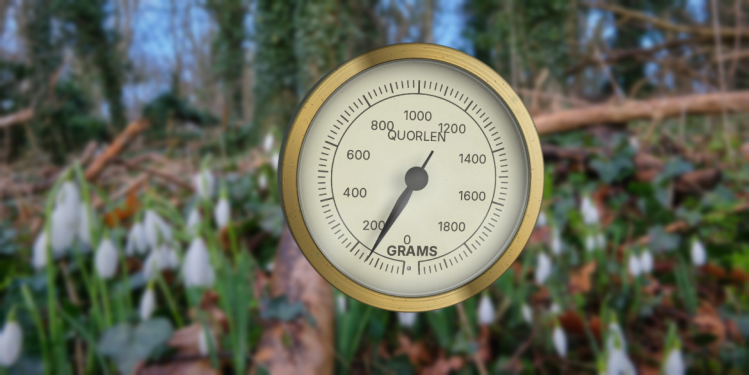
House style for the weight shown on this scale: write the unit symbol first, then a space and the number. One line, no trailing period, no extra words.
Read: g 140
